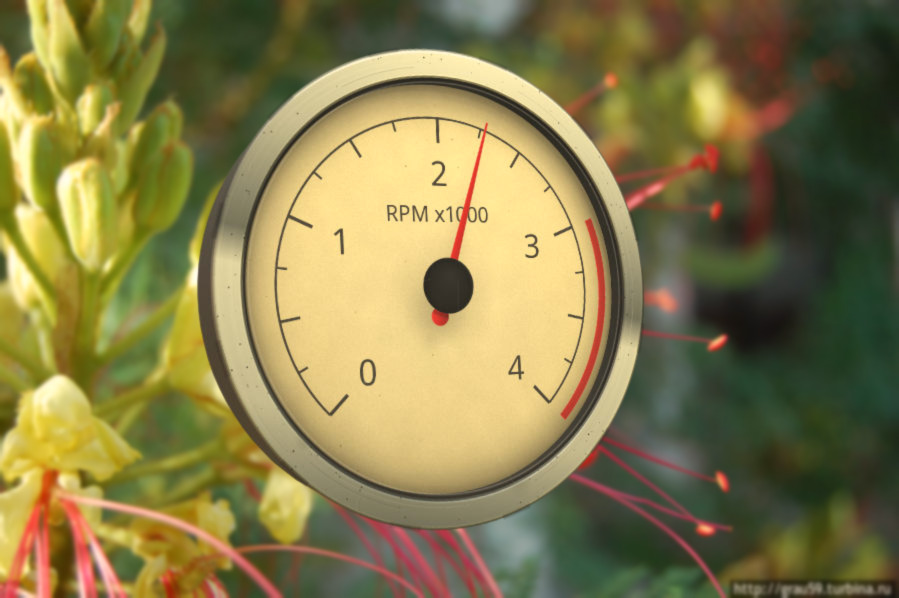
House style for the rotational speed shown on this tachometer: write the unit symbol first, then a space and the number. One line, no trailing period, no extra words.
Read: rpm 2250
